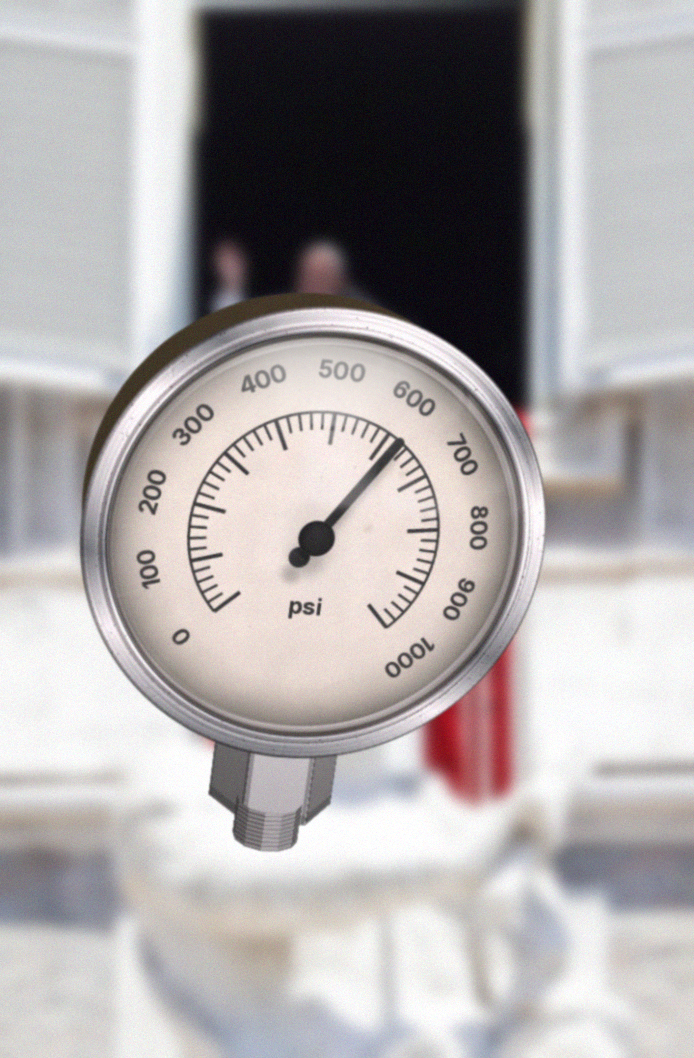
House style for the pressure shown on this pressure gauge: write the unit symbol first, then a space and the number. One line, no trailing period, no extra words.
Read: psi 620
